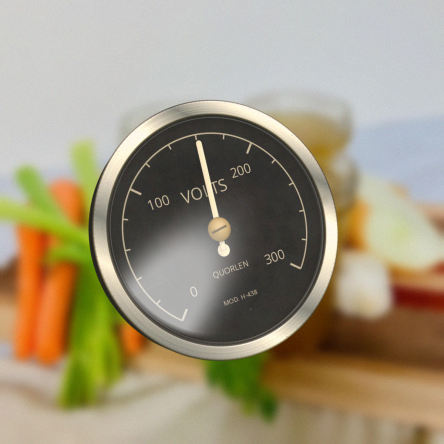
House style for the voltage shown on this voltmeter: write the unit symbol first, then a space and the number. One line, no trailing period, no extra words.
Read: V 160
